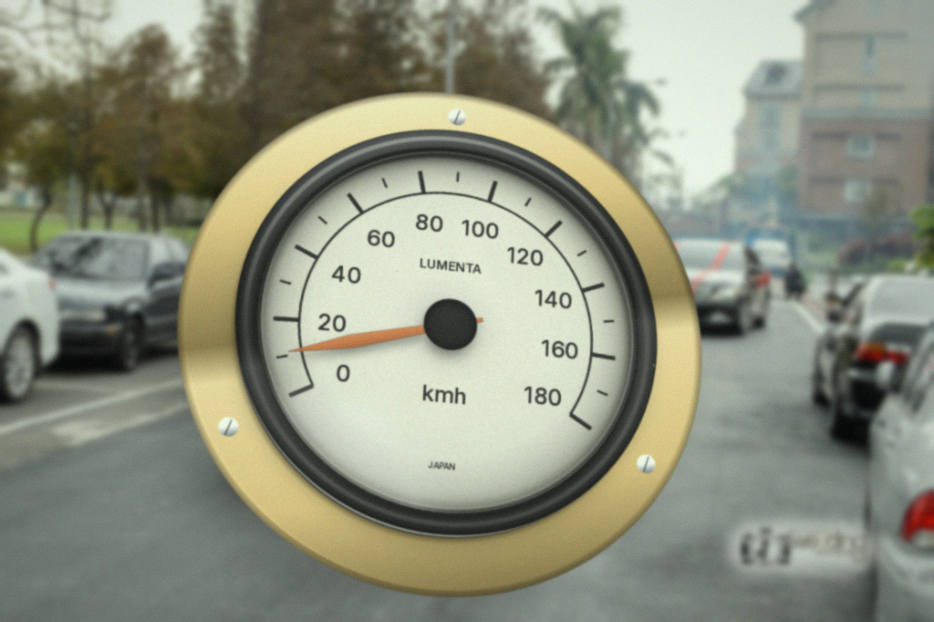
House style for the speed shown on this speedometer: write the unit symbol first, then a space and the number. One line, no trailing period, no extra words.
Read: km/h 10
